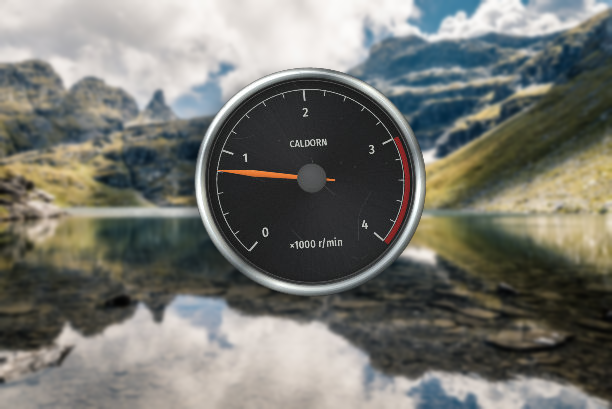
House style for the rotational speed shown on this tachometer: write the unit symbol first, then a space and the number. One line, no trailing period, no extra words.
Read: rpm 800
